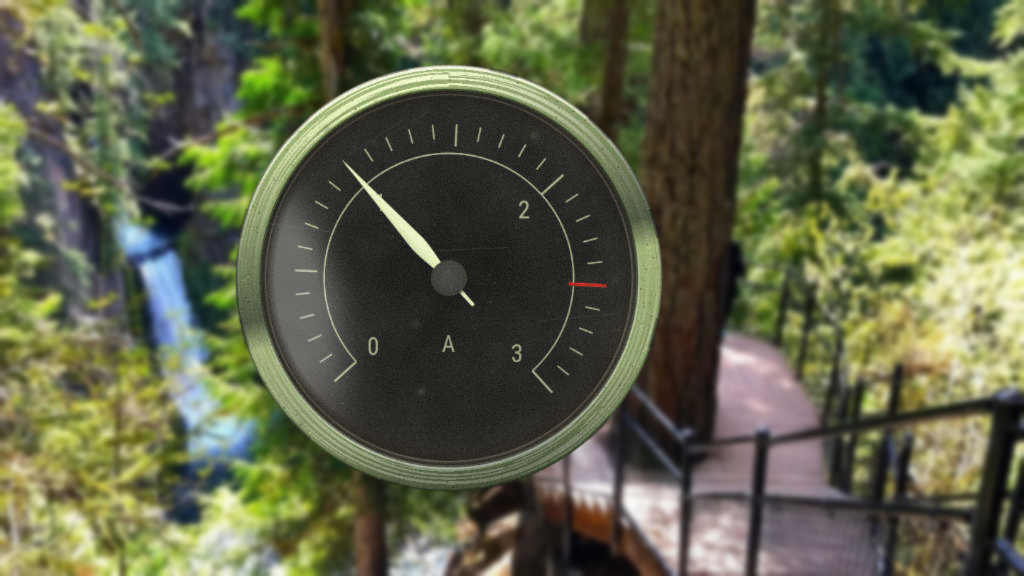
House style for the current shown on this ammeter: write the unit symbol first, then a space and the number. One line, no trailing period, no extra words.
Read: A 1
